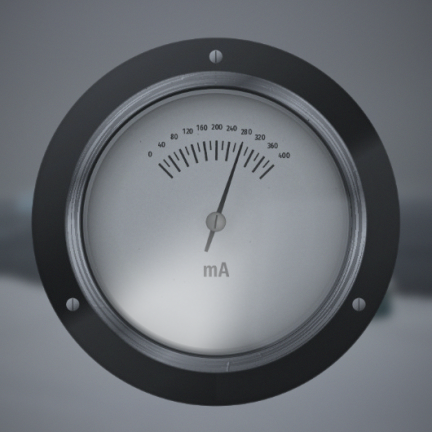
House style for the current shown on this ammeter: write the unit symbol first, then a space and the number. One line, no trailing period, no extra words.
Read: mA 280
